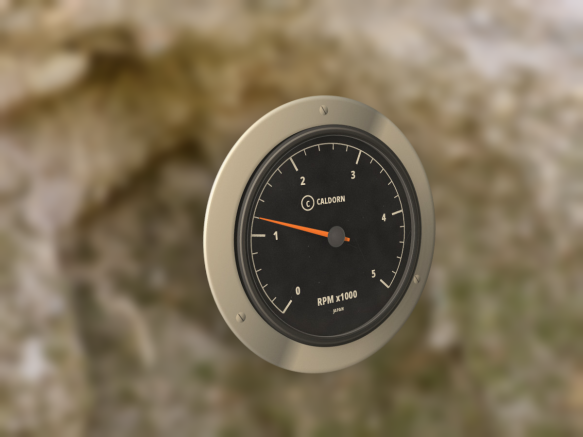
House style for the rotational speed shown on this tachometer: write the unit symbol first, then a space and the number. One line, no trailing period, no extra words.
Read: rpm 1200
